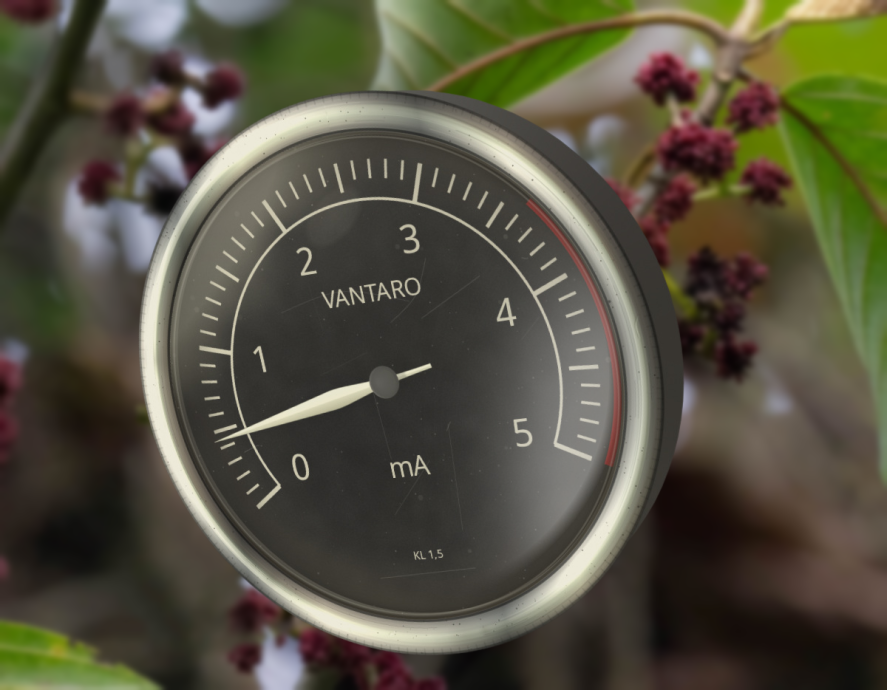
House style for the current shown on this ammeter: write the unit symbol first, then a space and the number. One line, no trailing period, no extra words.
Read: mA 0.45
